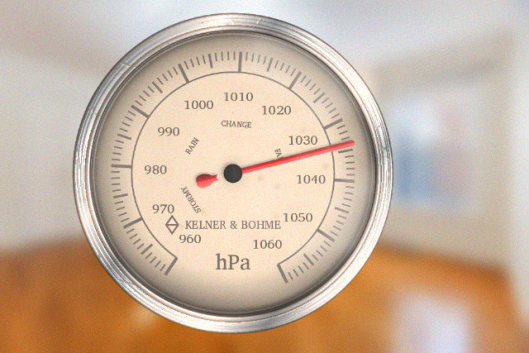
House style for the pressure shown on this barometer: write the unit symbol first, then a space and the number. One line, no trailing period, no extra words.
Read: hPa 1034
